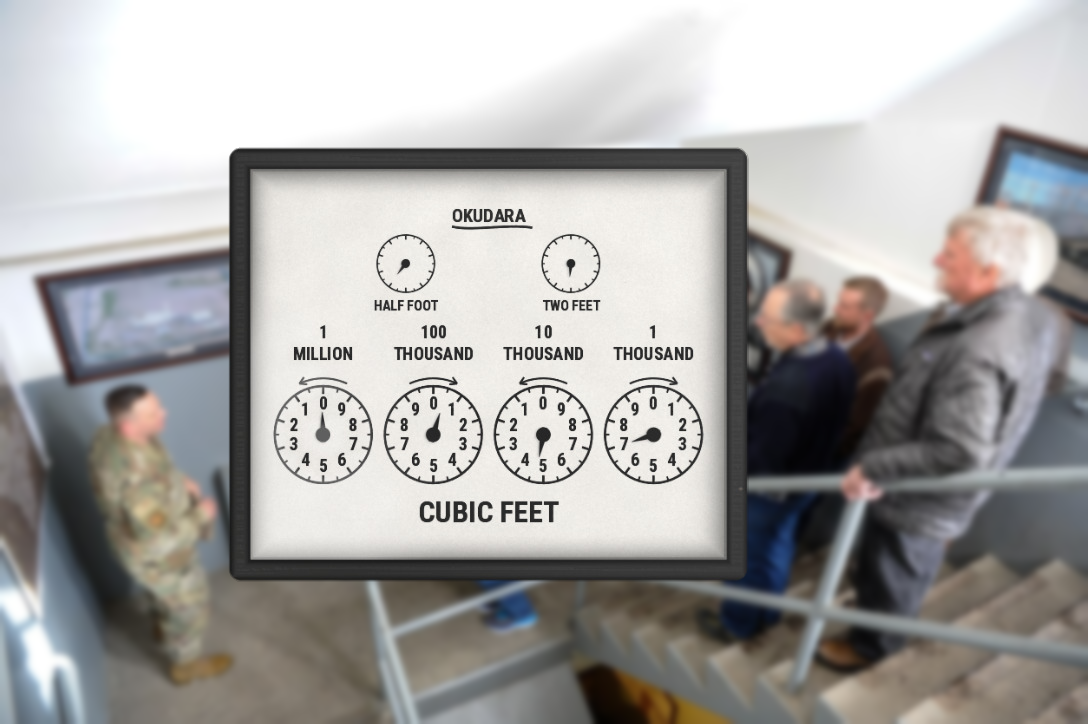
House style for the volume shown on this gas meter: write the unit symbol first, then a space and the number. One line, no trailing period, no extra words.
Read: ft³ 4700
